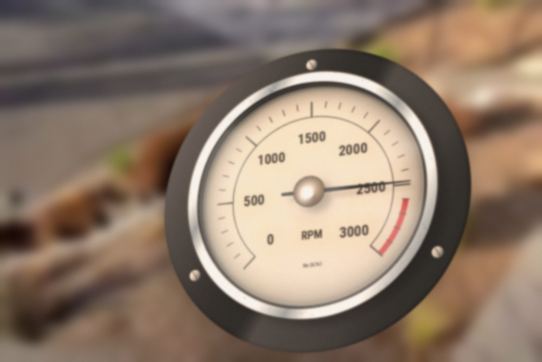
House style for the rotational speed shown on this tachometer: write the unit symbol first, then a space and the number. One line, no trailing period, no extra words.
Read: rpm 2500
